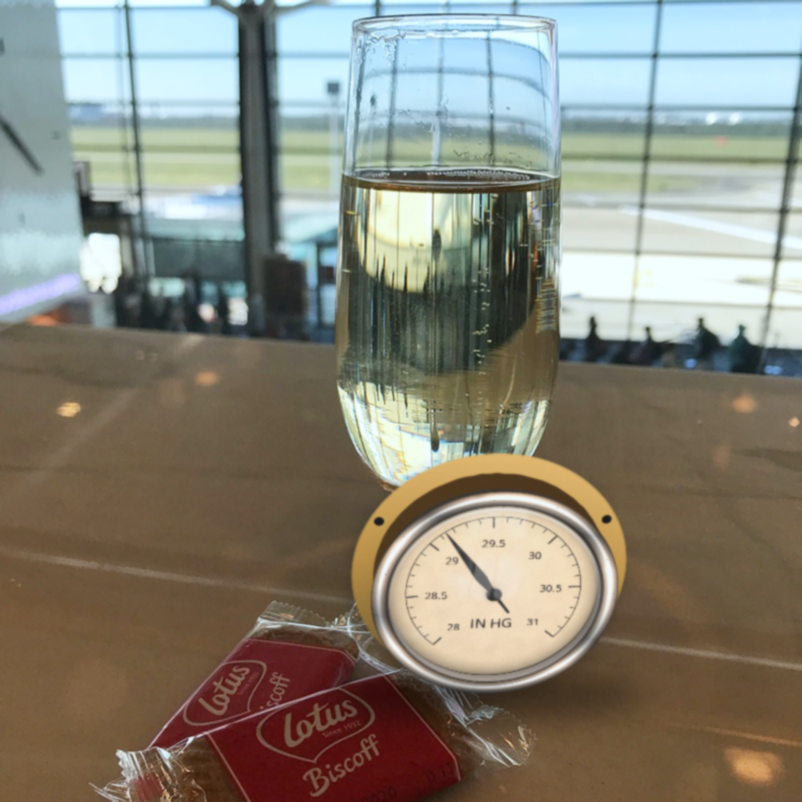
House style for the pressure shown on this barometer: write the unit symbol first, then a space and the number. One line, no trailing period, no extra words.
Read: inHg 29.15
